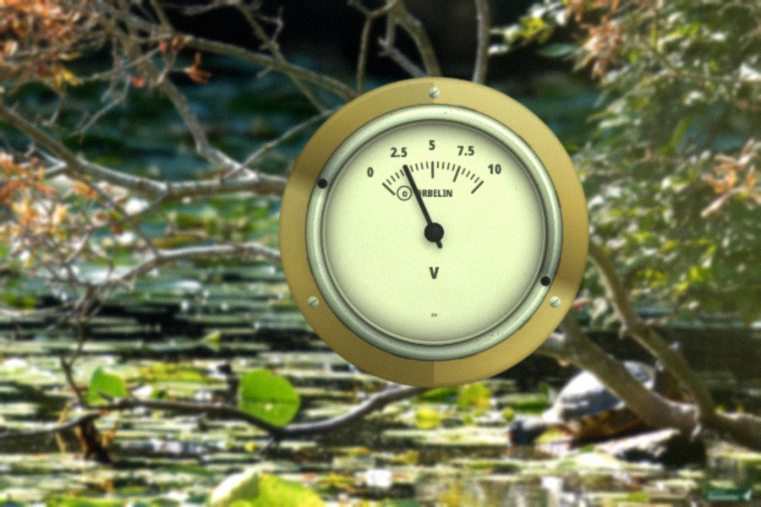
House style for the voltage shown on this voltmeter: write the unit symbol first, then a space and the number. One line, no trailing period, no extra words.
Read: V 2.5
